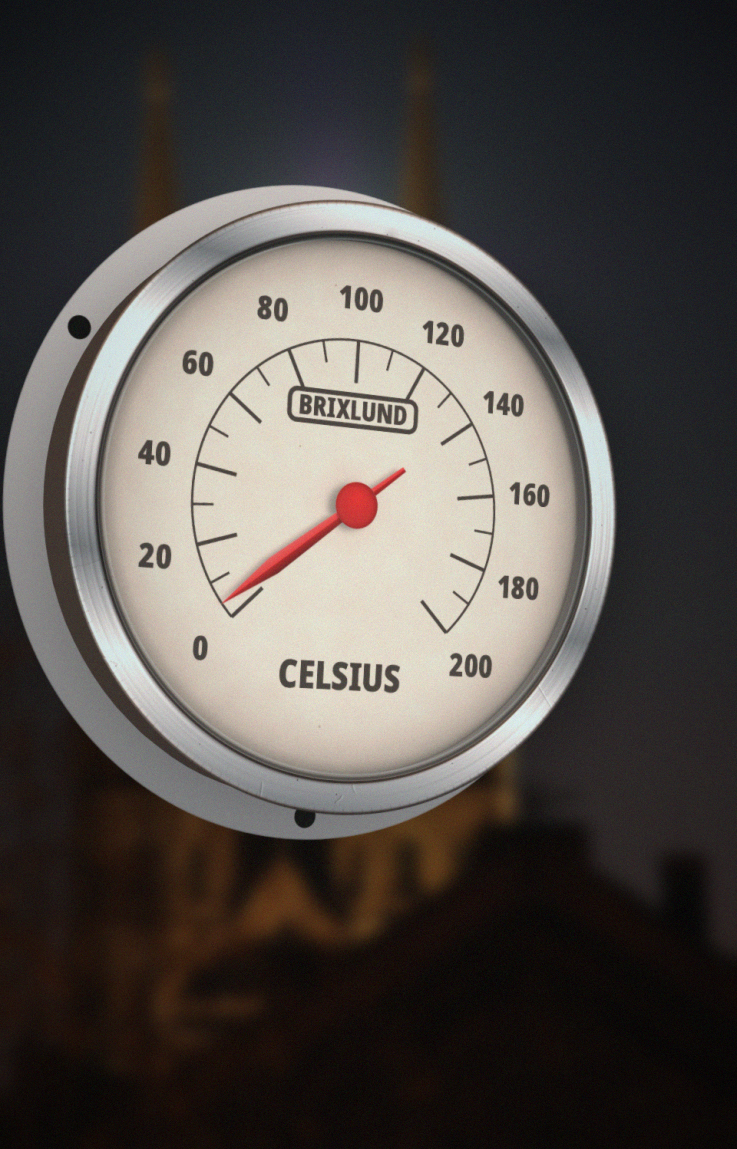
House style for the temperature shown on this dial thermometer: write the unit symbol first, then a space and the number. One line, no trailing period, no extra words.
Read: °C 5
